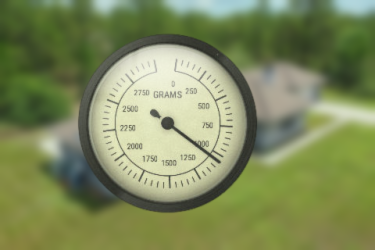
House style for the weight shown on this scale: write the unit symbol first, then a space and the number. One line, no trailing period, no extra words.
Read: g 1050
